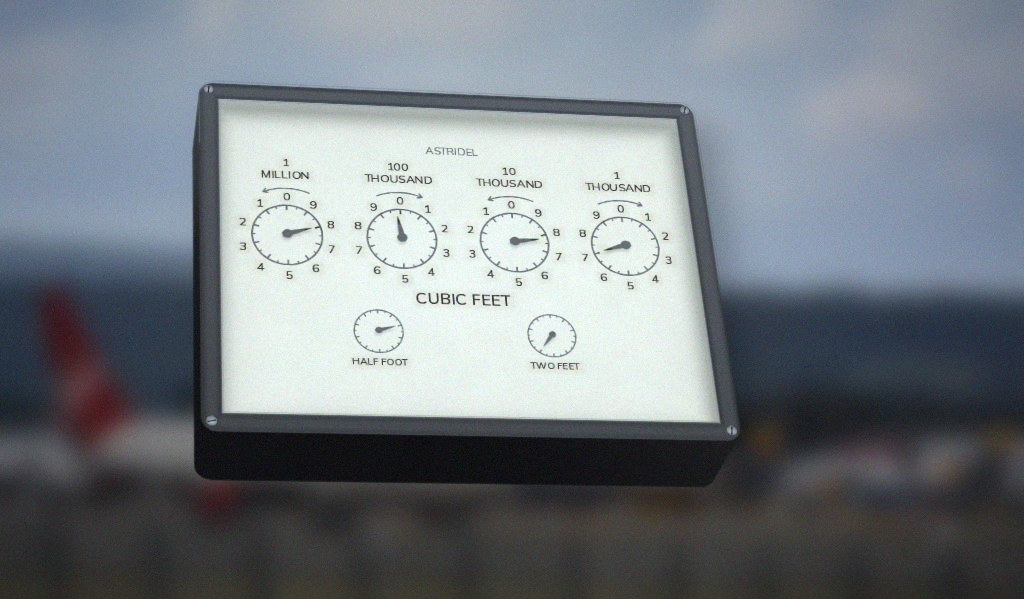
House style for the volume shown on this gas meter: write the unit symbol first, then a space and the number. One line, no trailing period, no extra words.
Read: ft³ 797700
